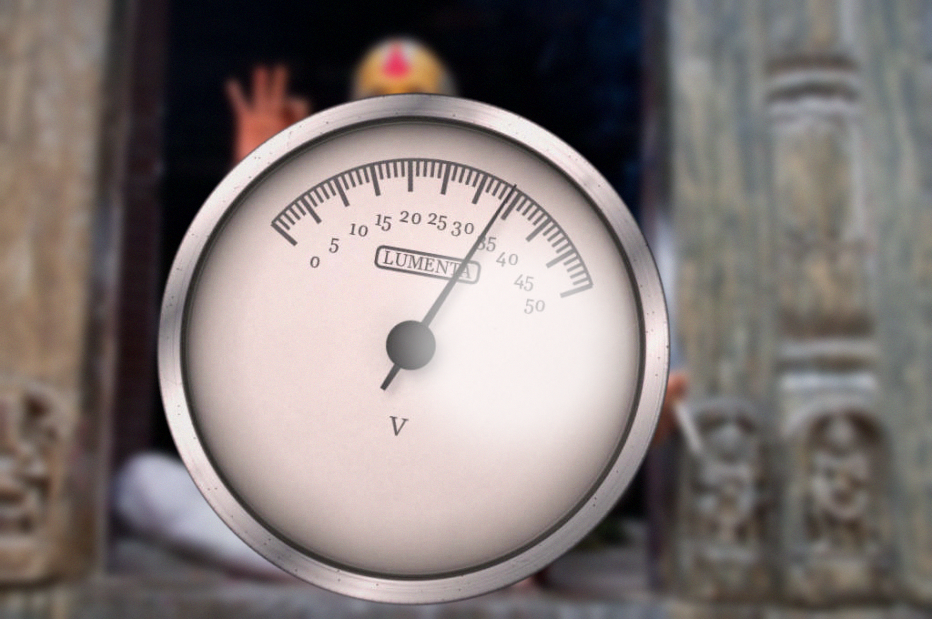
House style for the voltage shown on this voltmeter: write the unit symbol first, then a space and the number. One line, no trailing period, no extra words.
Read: V 34
